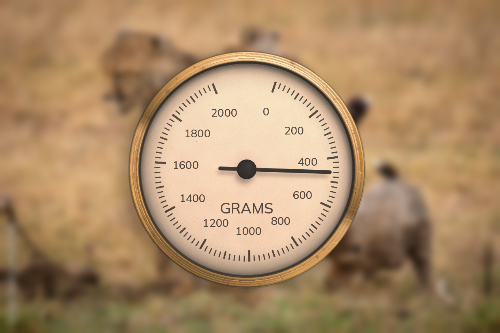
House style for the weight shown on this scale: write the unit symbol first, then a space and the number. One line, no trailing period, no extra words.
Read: g 460
